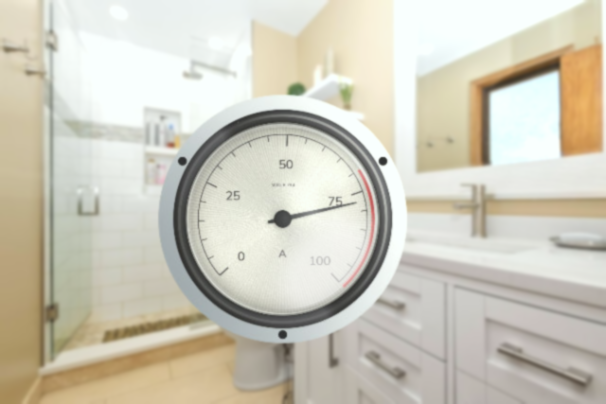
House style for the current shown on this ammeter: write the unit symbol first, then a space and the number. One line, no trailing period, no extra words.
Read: A 77.5
